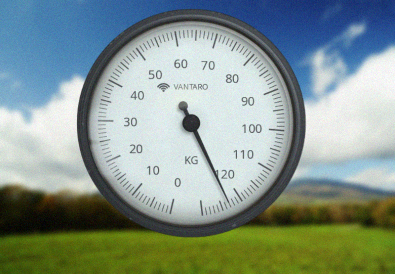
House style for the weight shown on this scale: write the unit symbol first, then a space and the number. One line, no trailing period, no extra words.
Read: kg 123
